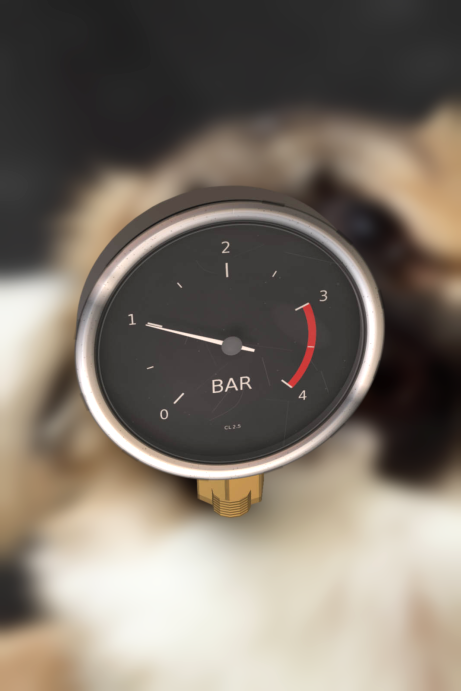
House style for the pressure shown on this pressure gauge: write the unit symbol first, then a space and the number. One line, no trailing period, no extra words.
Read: bar 1
